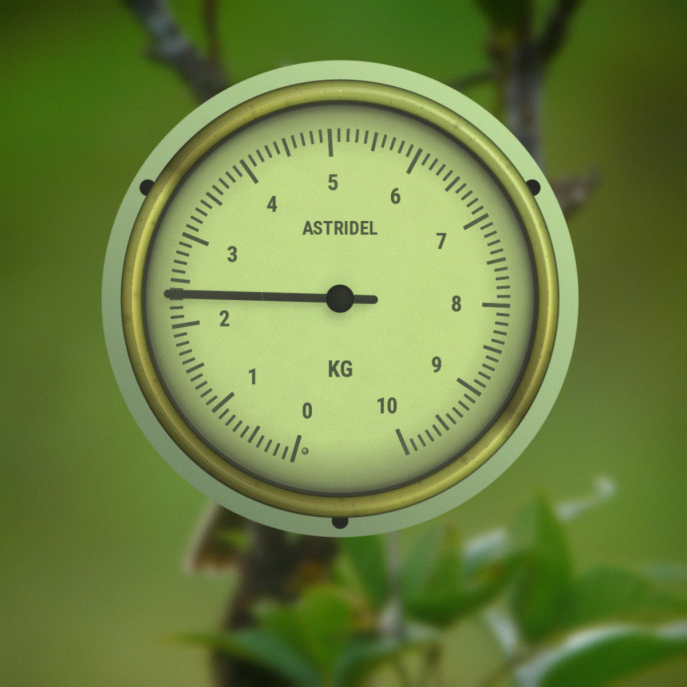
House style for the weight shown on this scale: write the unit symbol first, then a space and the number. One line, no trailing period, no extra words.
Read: kg 2.35
